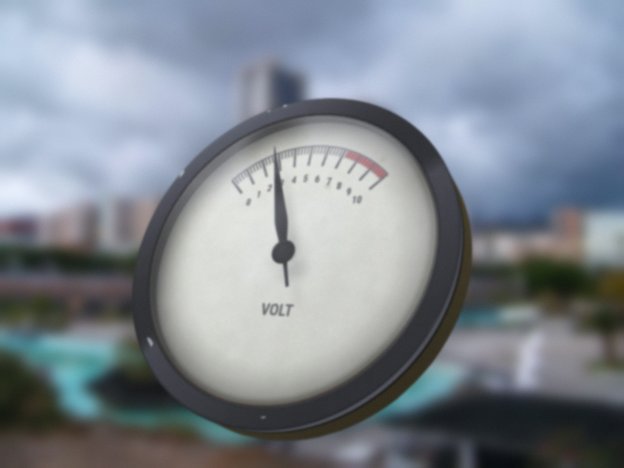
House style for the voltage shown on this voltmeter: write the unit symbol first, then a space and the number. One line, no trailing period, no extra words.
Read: V 3
